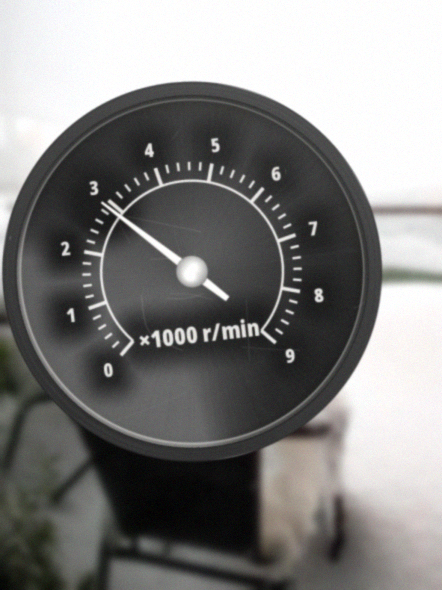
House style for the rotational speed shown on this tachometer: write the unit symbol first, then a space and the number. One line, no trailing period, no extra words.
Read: rpm 2900
